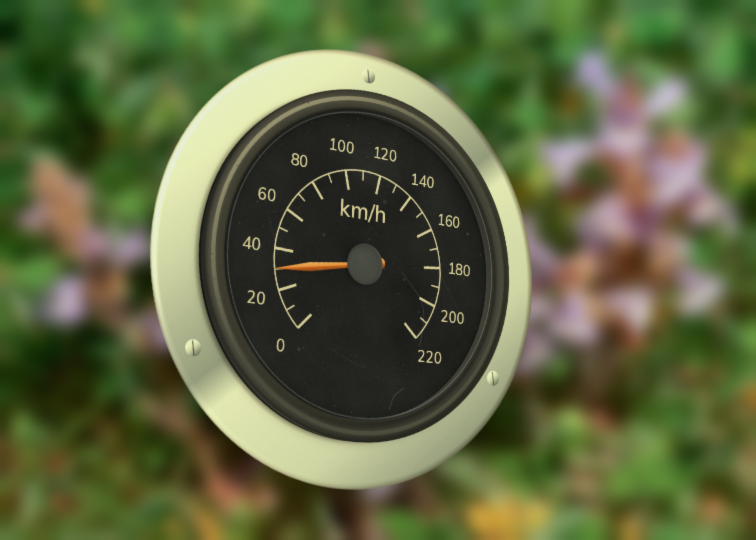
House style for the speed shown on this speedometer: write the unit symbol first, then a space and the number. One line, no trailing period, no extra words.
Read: km/h 30
